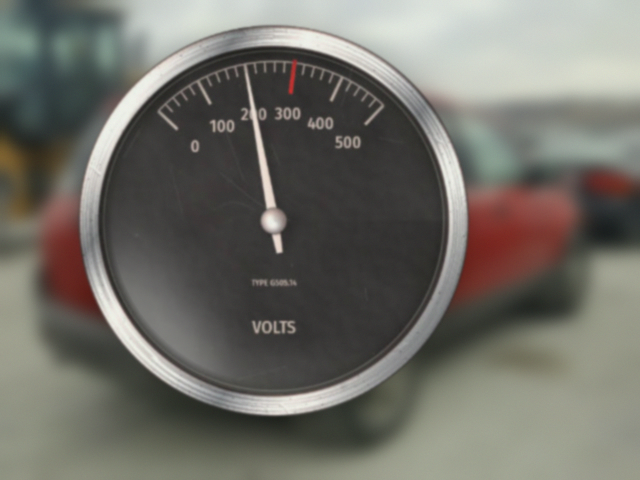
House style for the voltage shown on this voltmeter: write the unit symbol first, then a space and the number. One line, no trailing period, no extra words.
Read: V 200
